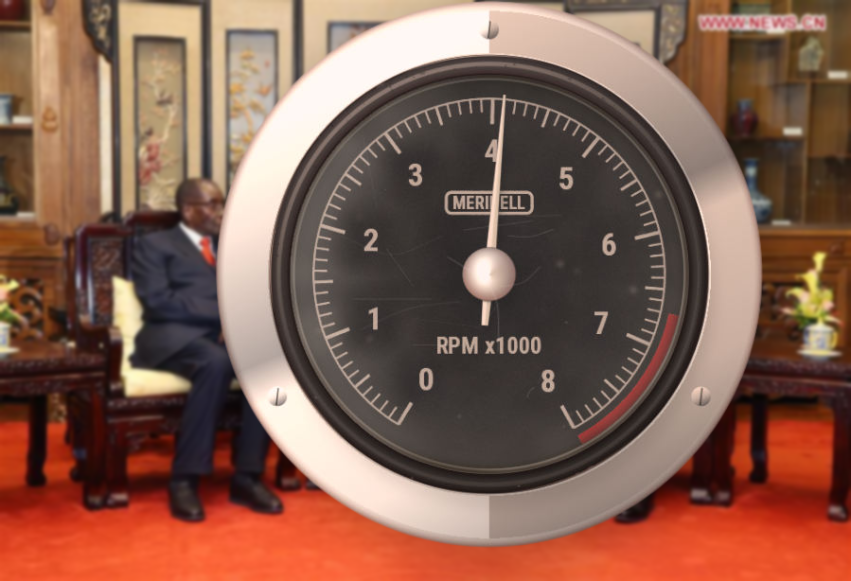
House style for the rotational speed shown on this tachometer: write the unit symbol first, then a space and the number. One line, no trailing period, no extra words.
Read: rpm 4100
